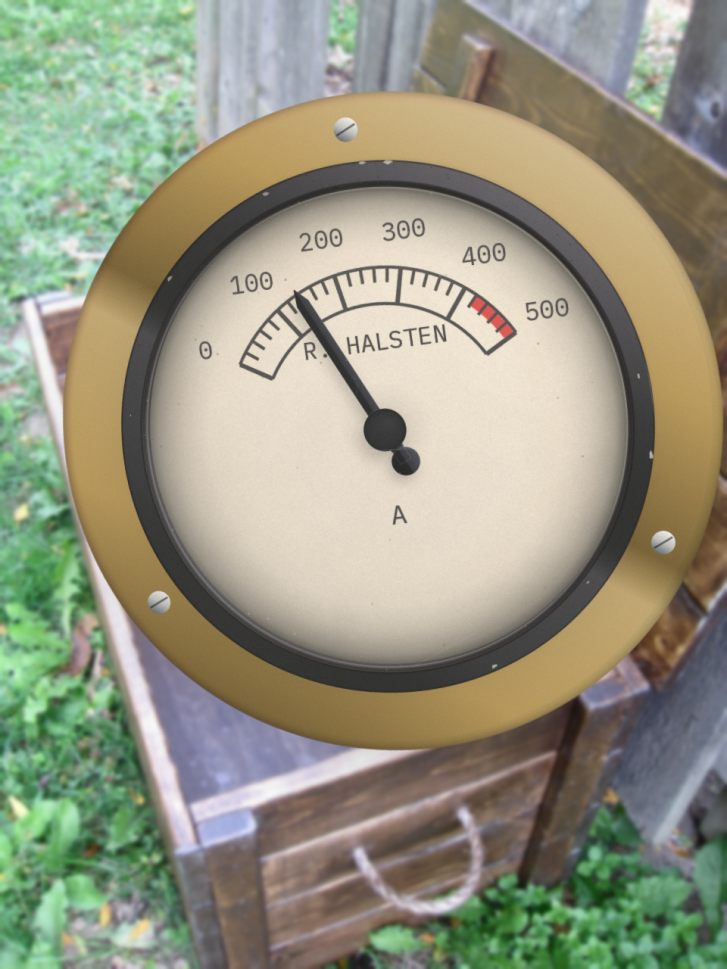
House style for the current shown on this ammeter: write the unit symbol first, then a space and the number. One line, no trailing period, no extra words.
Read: A 140
